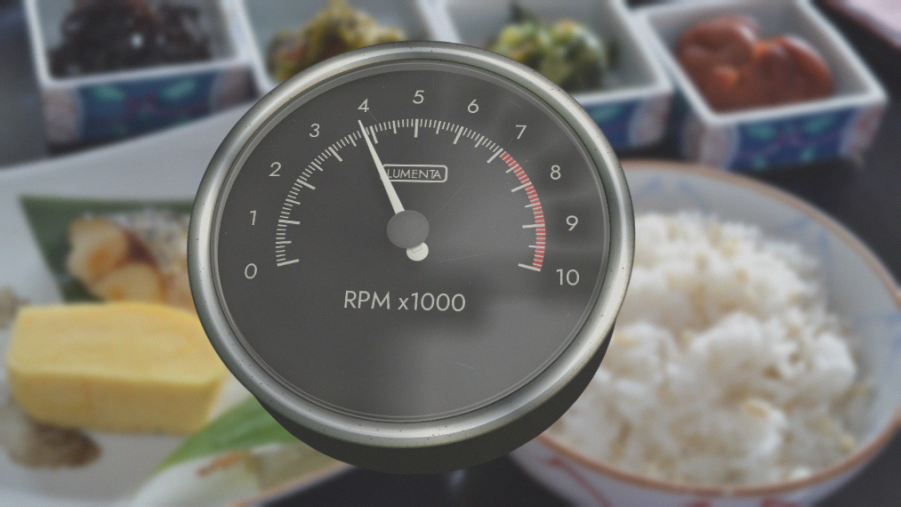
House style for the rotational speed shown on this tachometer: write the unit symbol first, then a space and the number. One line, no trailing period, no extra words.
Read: rpm 3800
